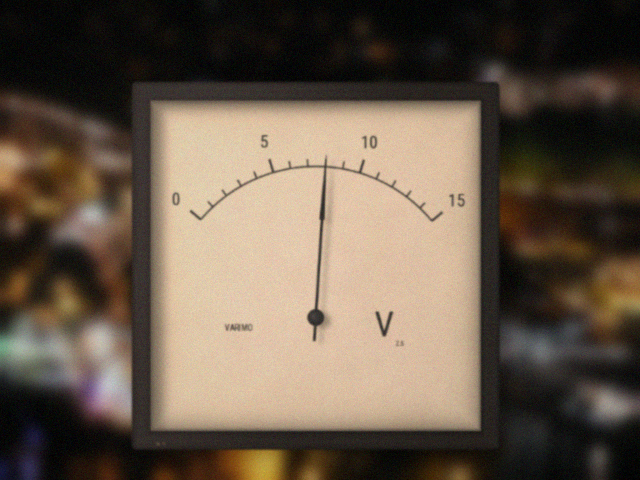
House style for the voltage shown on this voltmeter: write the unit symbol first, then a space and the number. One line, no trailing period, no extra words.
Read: V 8
